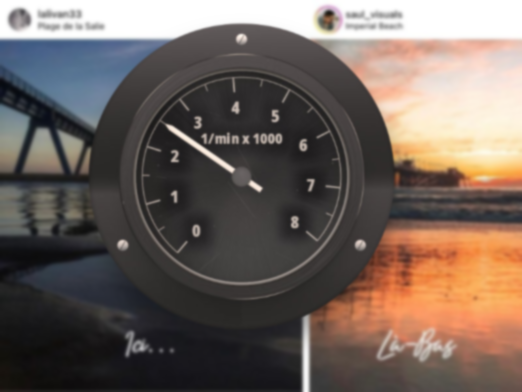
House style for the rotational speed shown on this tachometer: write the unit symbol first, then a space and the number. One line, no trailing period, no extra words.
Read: rpm 2500
